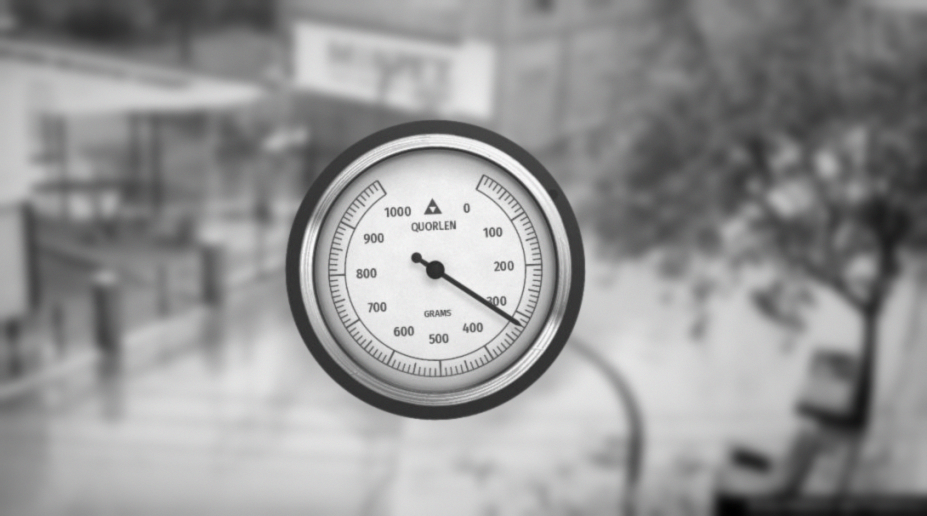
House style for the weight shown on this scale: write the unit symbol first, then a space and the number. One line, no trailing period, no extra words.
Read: g 320
